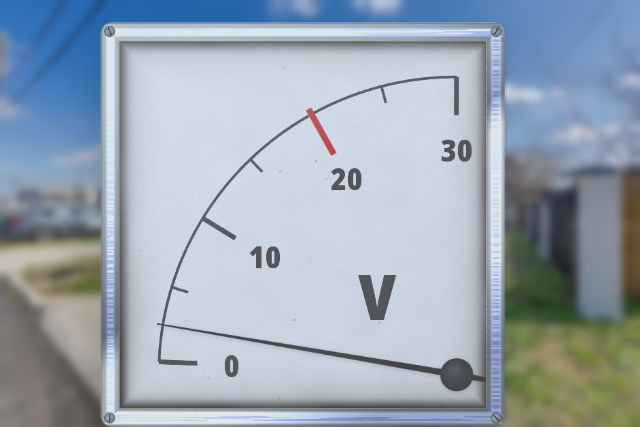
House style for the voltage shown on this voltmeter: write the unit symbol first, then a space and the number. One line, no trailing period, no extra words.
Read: V 2.5
